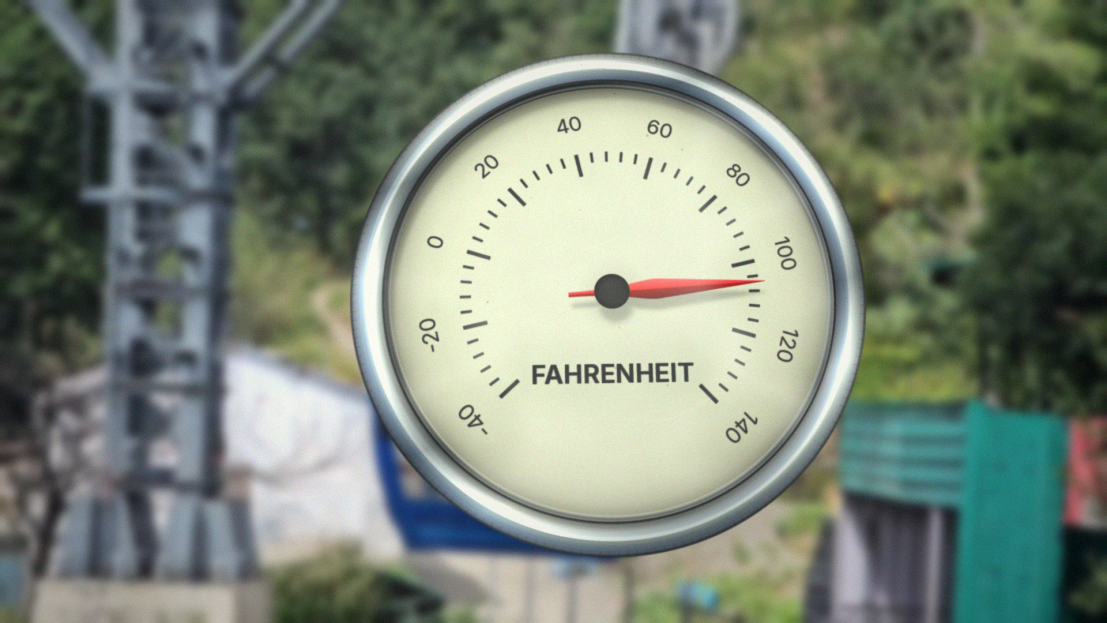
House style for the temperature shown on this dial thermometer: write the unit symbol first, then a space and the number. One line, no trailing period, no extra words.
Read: °F 106
